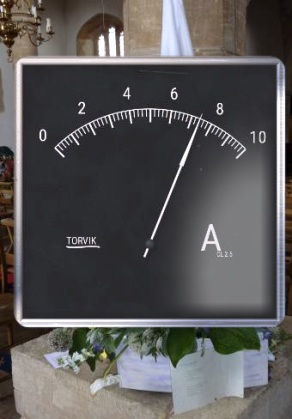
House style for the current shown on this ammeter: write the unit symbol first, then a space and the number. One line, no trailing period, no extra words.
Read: A 7.4
